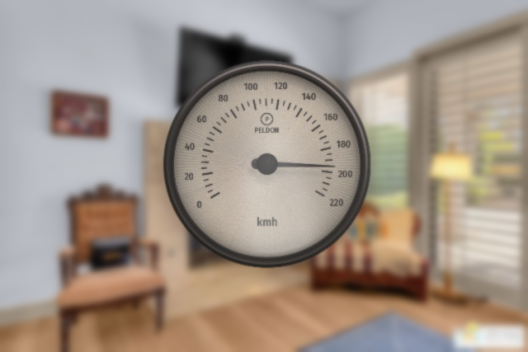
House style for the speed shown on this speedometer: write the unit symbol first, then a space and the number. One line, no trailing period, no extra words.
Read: km/h 195
